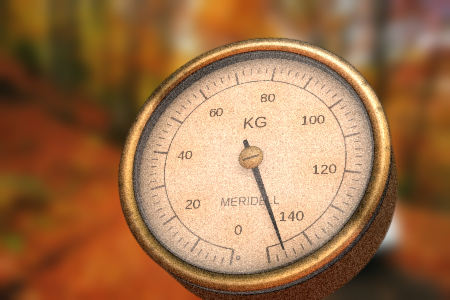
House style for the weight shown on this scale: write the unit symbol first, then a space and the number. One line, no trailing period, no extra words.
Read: kg 146
